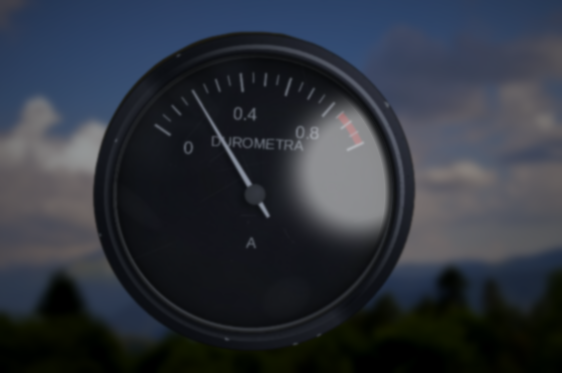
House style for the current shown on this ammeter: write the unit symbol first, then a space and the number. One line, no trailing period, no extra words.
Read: A 0.2
